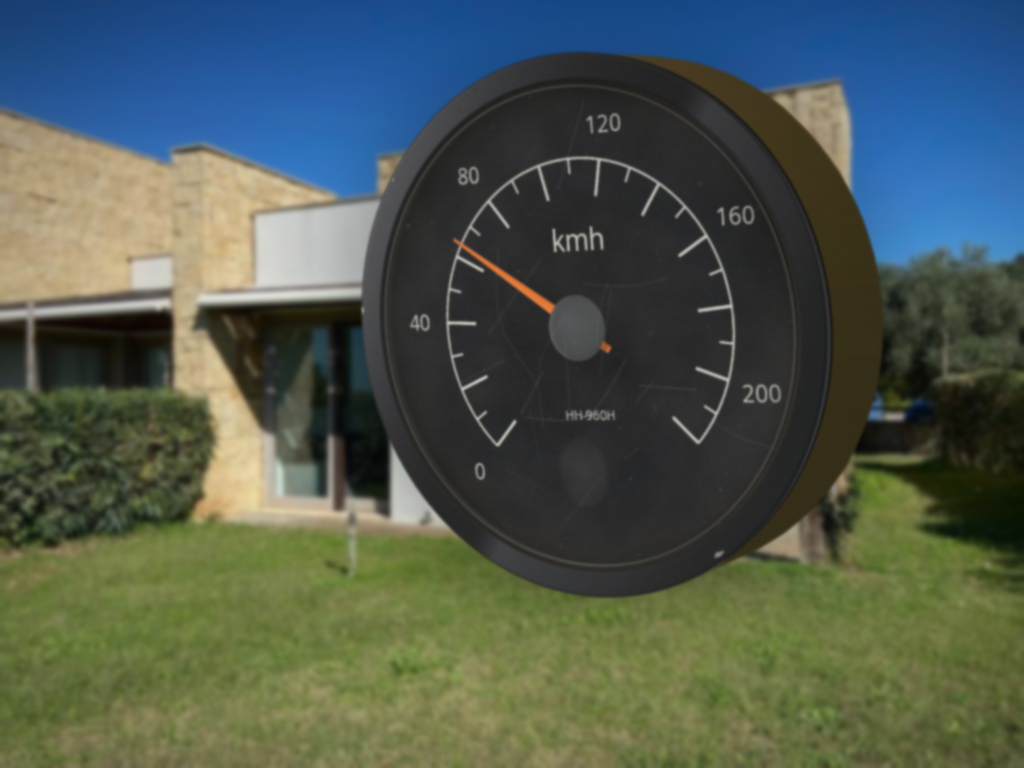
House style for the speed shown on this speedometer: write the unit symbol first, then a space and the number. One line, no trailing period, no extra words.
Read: km/h 65
